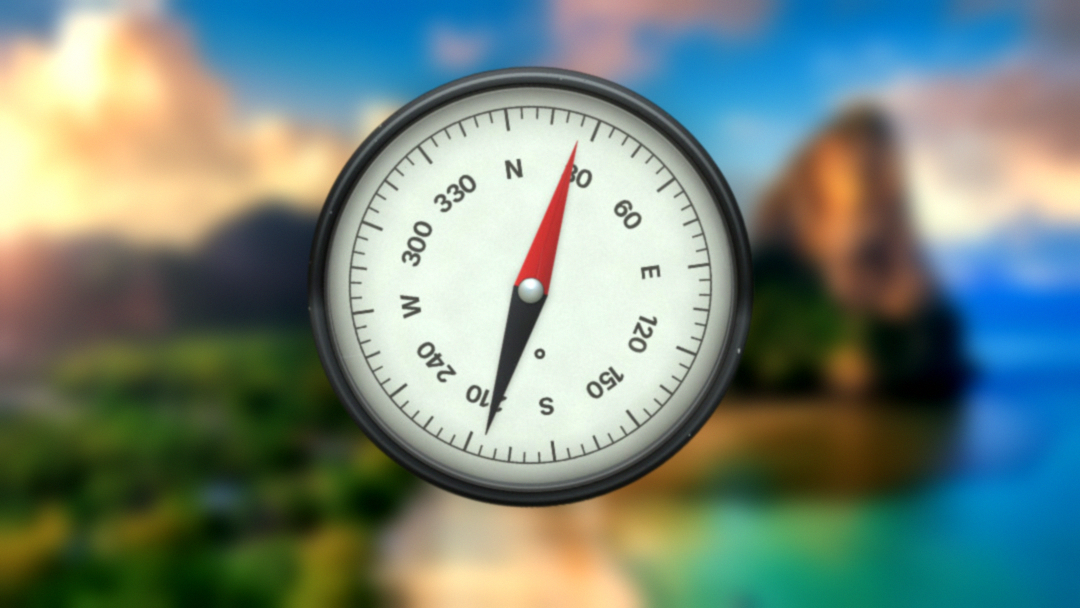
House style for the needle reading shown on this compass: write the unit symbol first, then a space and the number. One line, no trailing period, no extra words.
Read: ° 25
